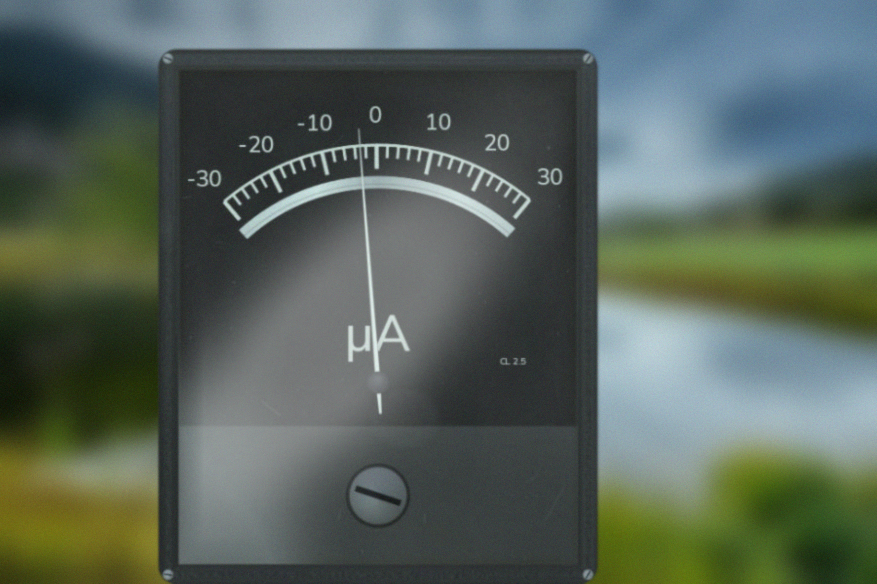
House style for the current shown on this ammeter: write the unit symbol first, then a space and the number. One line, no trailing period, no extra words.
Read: µA -3
